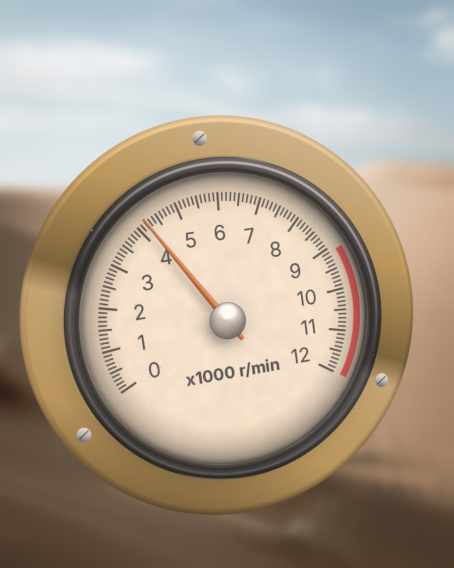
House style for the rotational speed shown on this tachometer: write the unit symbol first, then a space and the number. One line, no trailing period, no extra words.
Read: rpm 4200
